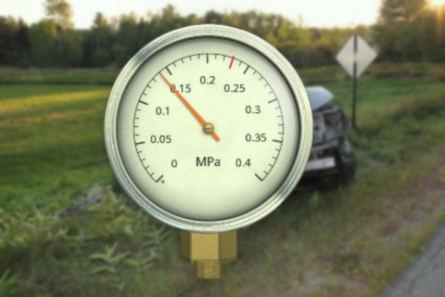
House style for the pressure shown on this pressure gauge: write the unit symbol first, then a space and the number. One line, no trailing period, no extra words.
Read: MPa 0.14
